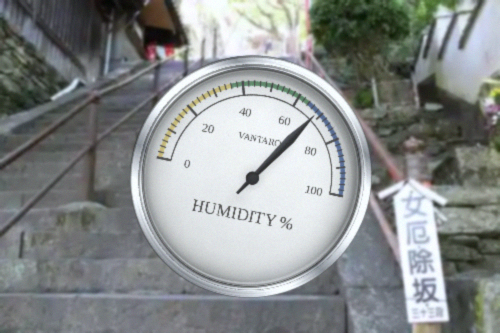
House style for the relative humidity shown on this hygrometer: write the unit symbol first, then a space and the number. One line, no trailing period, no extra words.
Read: % 68
